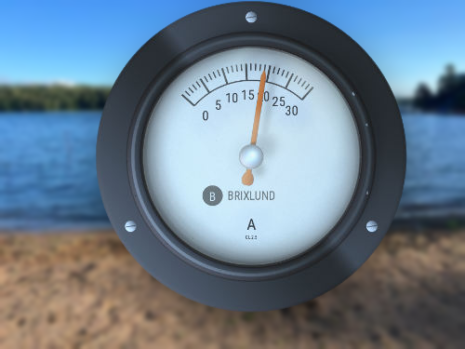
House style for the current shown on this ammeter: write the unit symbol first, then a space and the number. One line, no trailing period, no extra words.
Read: A 19
